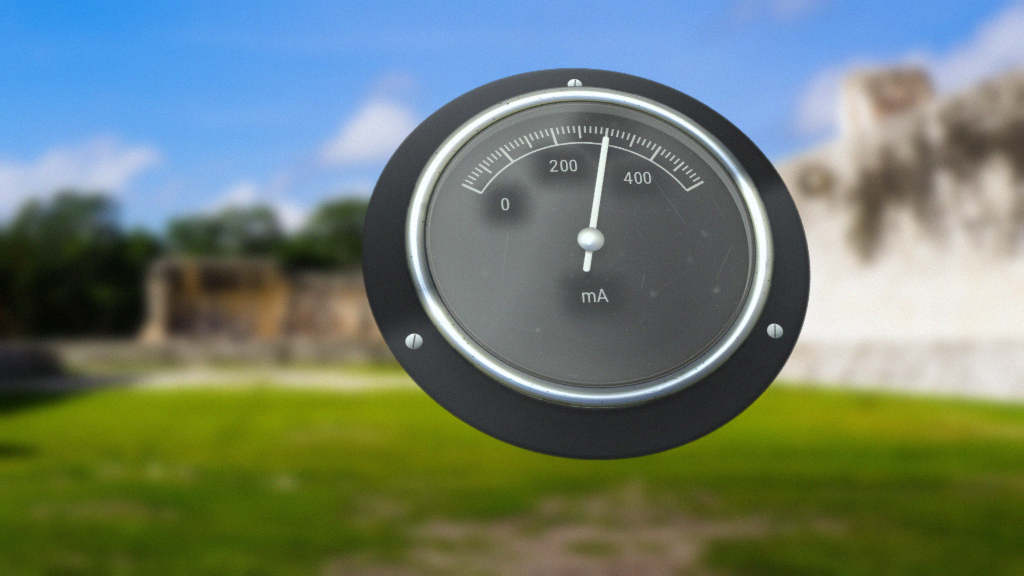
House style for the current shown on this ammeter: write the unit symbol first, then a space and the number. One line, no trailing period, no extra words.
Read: mA 300
